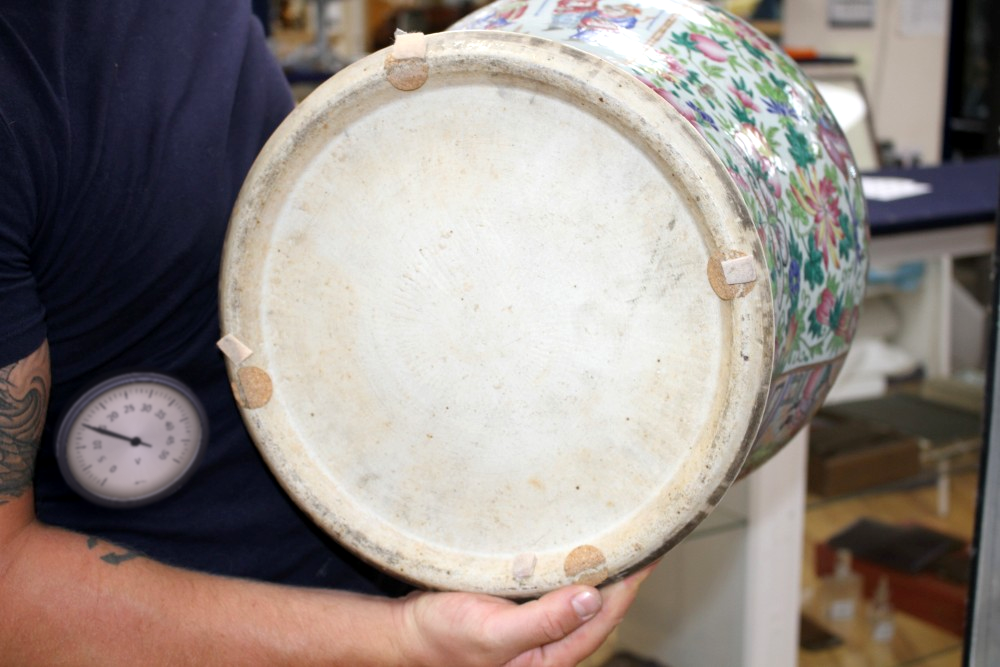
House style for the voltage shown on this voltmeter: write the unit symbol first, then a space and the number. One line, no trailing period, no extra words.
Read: V 15
